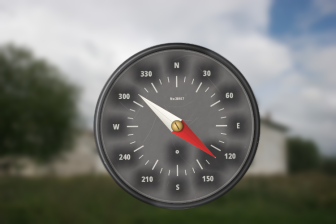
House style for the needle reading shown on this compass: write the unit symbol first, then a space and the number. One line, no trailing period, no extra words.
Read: ° 130
